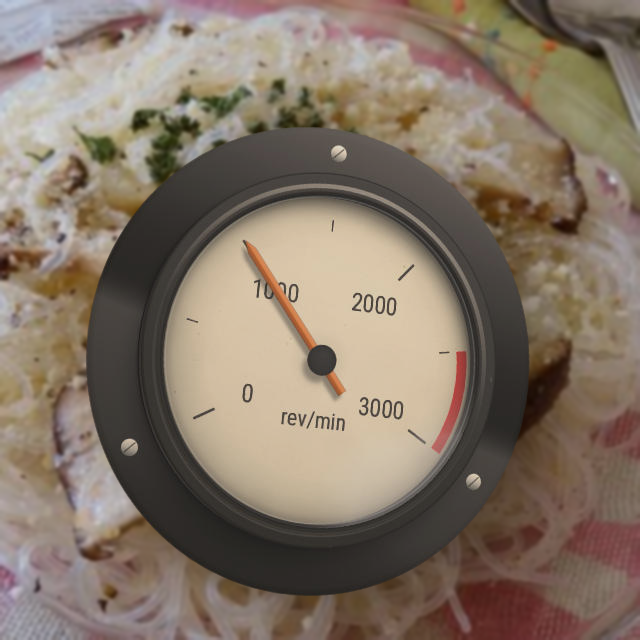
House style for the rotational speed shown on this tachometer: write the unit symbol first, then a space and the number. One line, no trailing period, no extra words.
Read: rpm 1000
